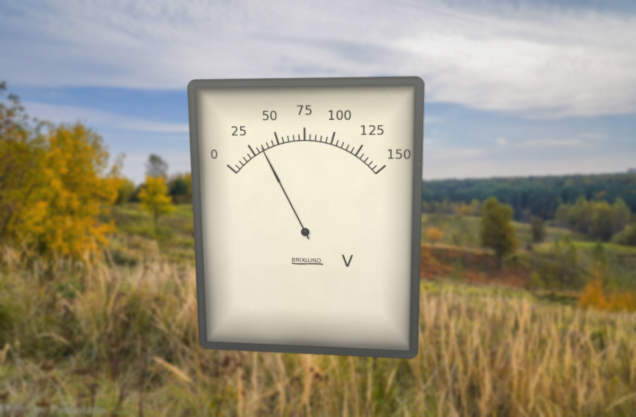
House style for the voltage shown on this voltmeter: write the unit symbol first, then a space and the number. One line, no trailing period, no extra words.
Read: V 35
